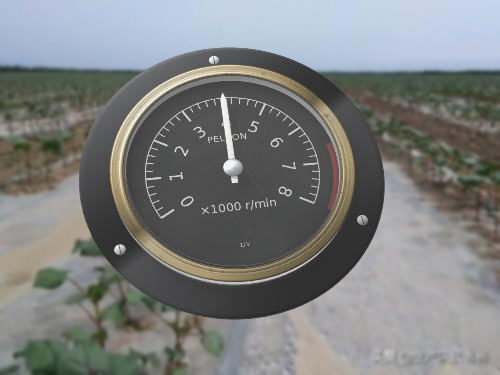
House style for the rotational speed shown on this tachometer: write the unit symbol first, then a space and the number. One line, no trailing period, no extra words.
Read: rpm 4000
